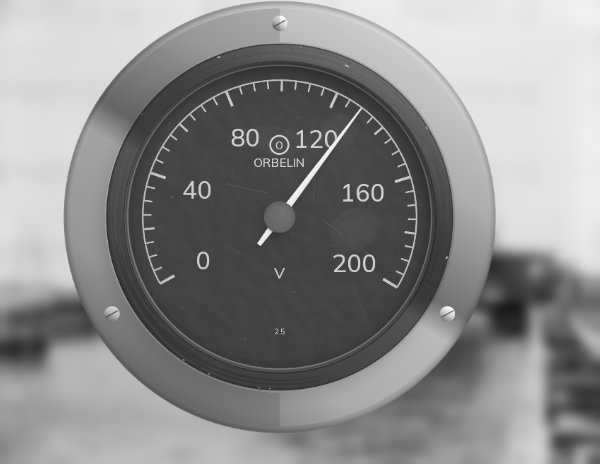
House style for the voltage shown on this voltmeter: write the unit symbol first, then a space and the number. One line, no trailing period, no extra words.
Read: V 130
